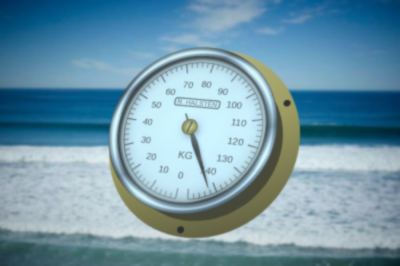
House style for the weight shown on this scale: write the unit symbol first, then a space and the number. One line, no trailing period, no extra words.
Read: kg 142
